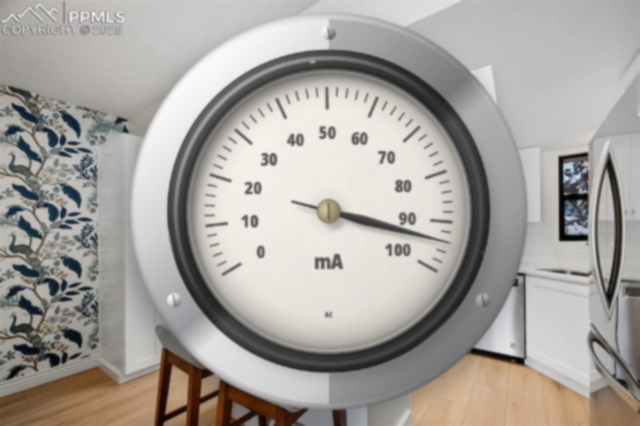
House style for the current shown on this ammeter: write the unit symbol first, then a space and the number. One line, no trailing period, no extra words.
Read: mA 94
